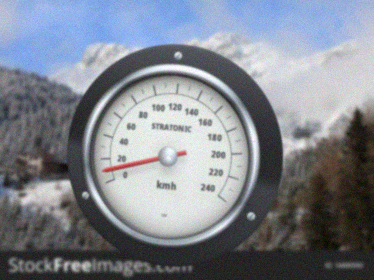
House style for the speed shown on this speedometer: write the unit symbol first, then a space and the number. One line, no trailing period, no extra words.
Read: km/h 10
